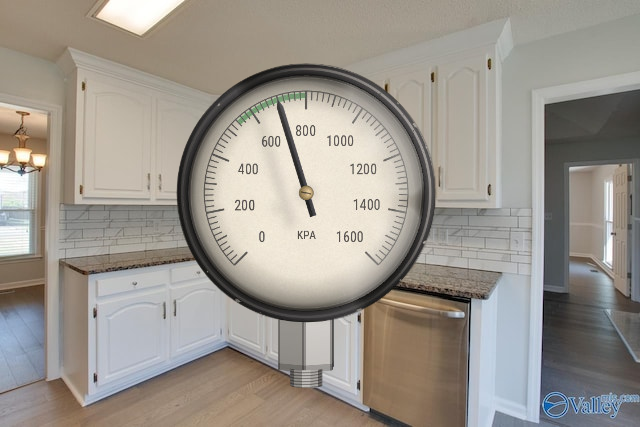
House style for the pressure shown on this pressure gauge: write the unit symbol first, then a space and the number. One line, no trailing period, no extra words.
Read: kPa 700
